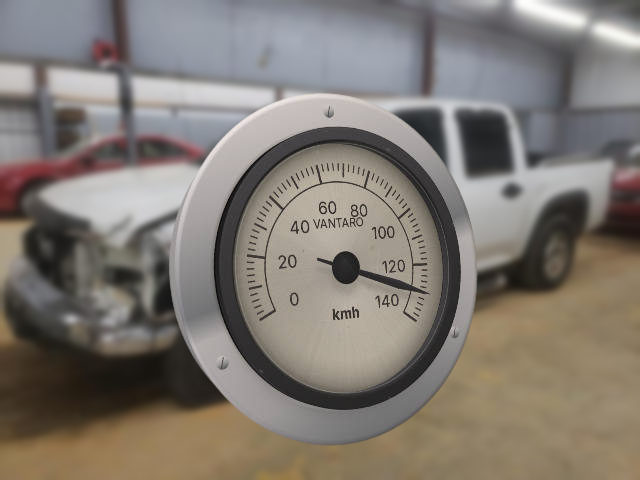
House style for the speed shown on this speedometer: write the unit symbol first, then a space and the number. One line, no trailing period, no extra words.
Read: km/h 130
